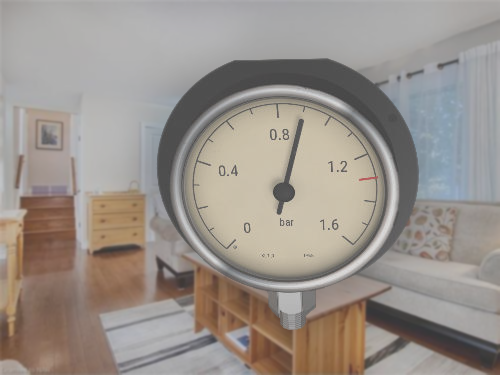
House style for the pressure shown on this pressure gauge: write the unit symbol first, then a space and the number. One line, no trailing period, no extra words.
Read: bar 0.9
